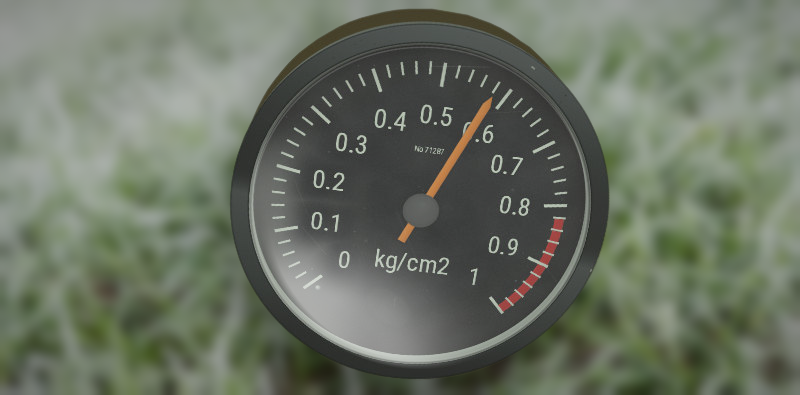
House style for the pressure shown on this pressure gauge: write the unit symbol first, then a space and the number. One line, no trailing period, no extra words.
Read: kg/cm² 0.58
